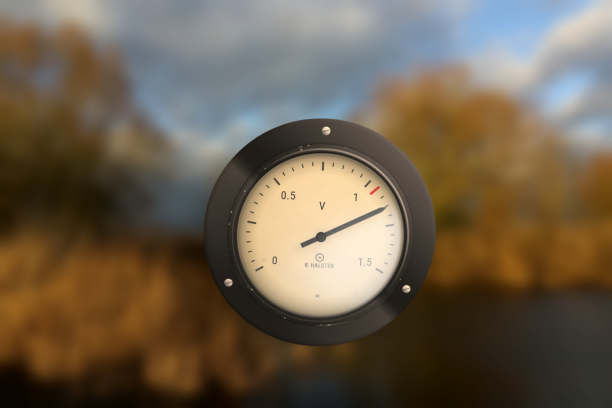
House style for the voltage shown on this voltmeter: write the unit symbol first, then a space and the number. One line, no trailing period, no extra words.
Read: V 1.15
